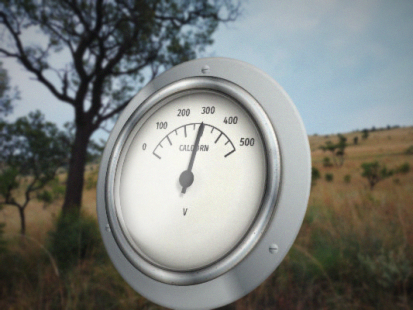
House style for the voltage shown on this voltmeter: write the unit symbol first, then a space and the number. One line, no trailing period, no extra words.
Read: V 300
